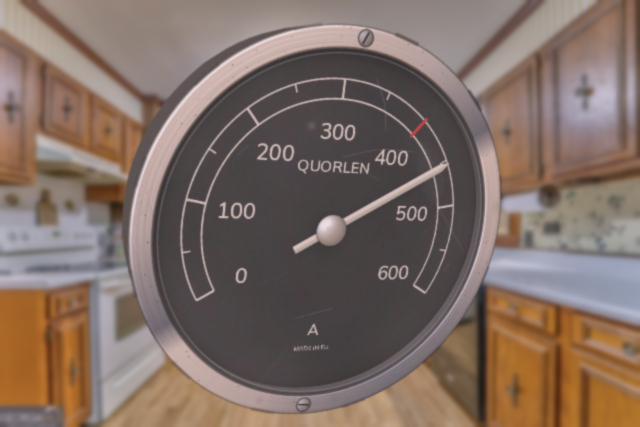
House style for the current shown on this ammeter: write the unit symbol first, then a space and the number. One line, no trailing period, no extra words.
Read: A 450
